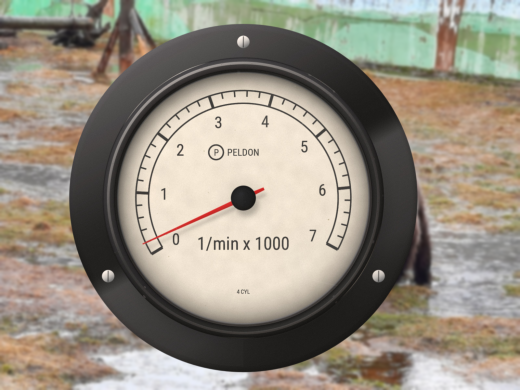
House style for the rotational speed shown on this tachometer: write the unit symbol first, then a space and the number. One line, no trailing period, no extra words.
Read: rpm 200
